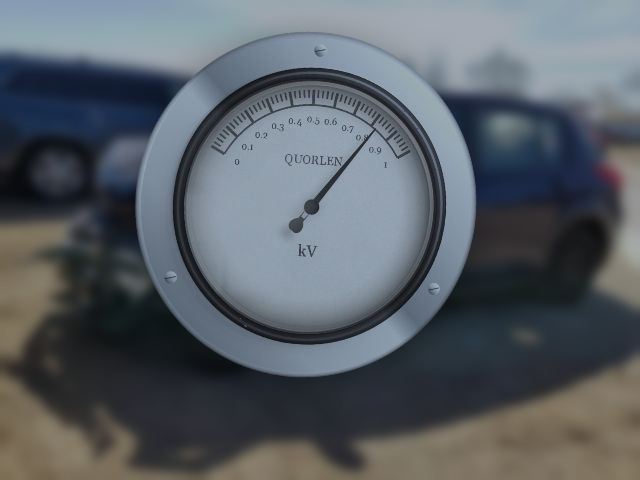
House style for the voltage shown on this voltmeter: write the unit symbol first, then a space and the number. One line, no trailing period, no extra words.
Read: kV 0.82
